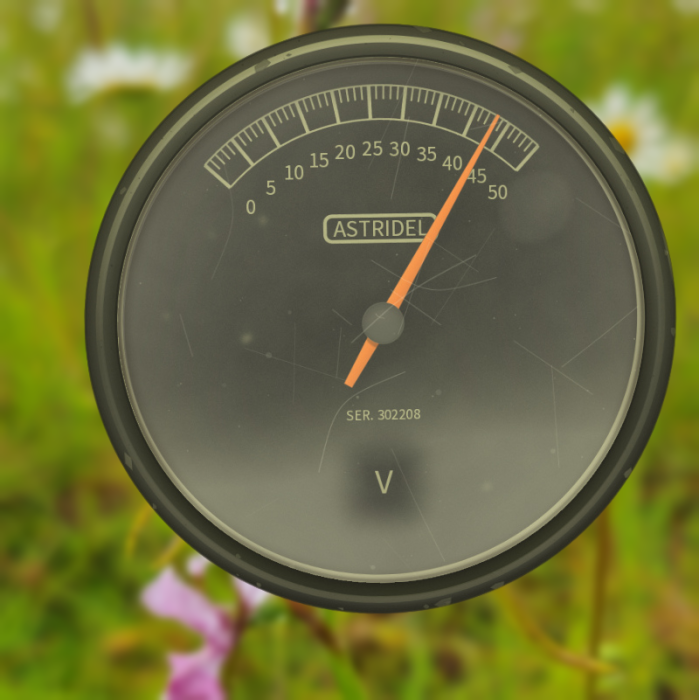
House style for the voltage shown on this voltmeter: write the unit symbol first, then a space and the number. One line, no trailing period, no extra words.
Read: V 43
